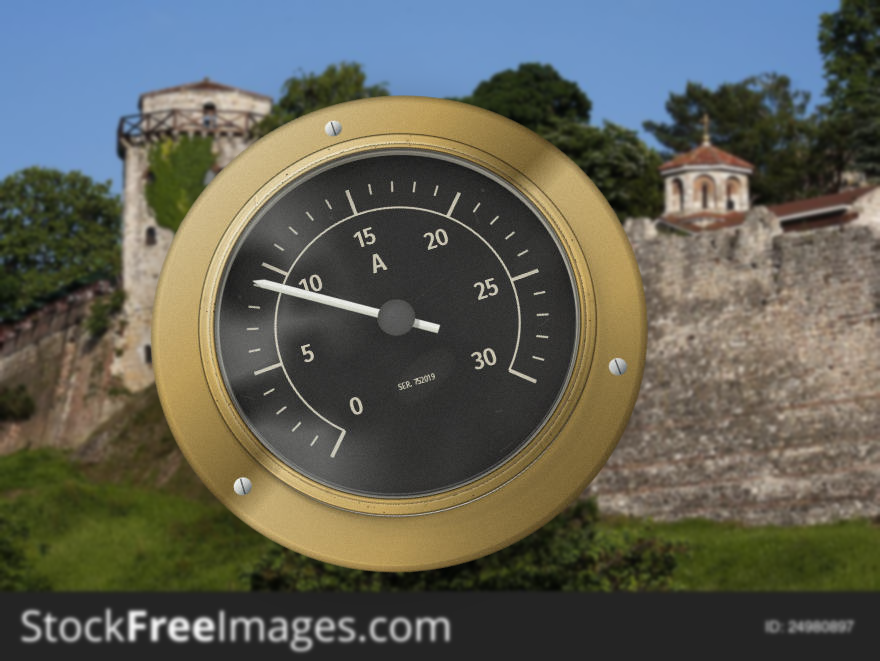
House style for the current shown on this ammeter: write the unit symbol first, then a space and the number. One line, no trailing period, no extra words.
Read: A 9
